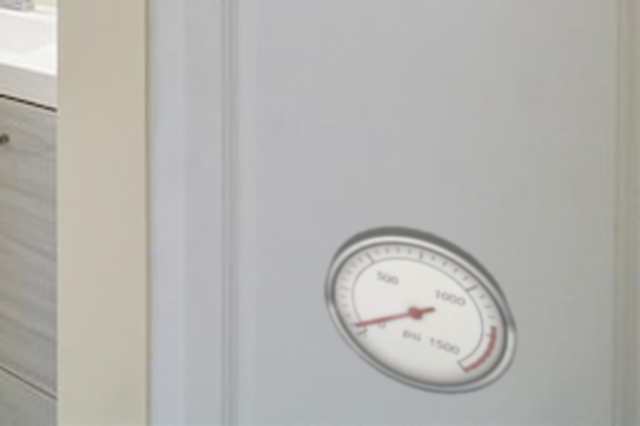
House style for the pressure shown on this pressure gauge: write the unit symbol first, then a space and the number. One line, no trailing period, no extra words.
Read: psi 50
